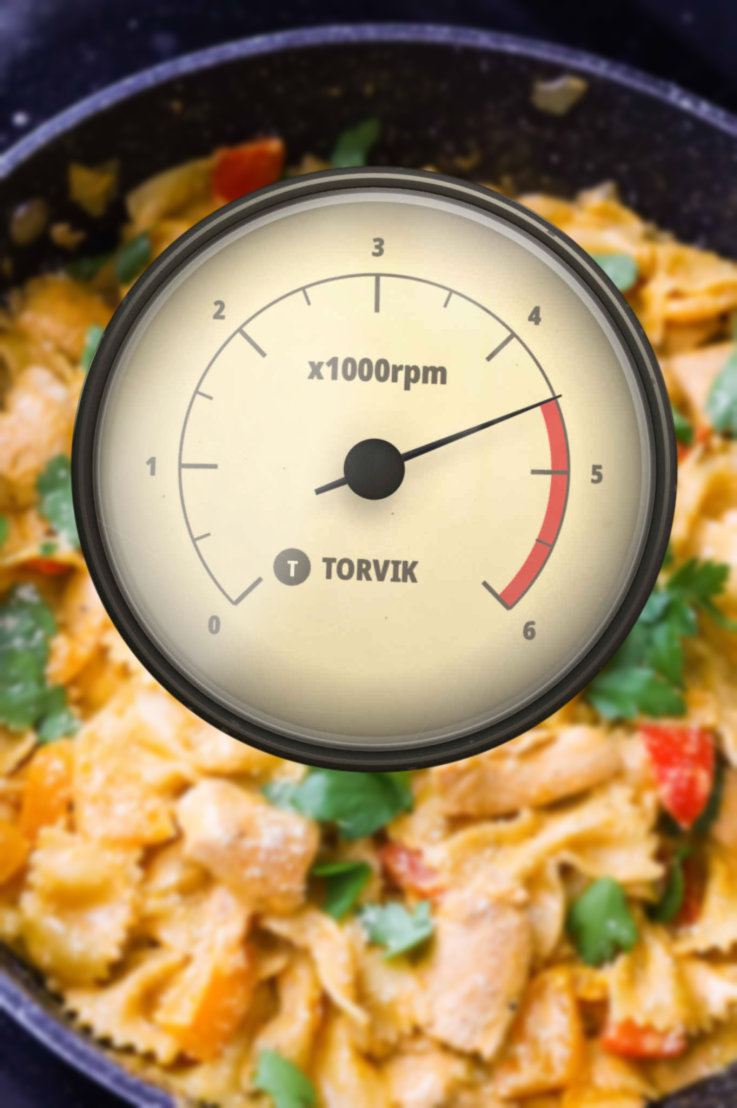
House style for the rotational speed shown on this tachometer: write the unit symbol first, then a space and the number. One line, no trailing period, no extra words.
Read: rpm 4500
